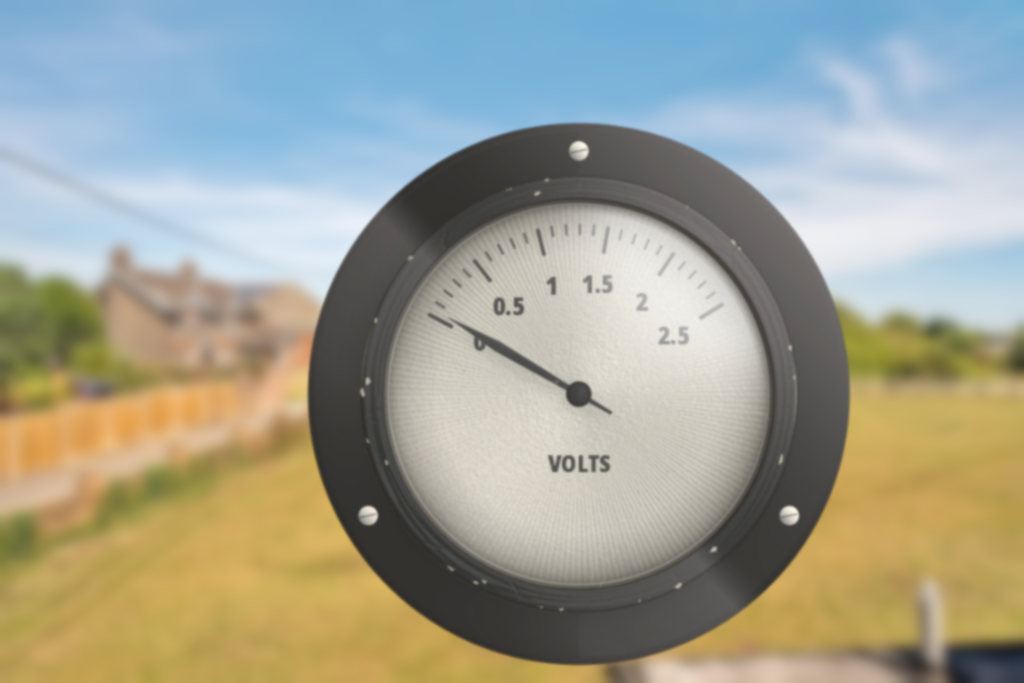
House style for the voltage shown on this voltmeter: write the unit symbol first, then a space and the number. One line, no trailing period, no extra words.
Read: V 0.05
